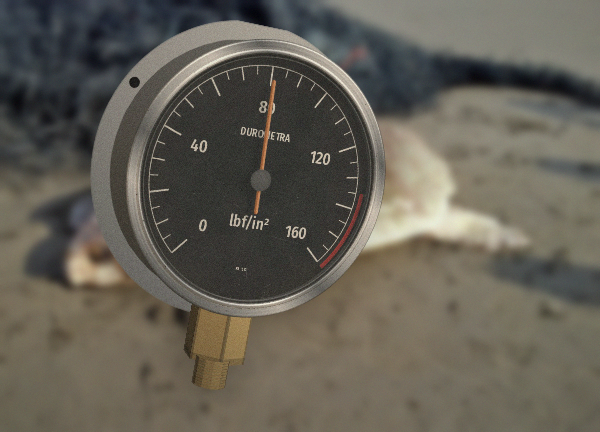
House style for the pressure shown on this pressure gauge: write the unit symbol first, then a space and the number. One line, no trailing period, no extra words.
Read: psi 80
